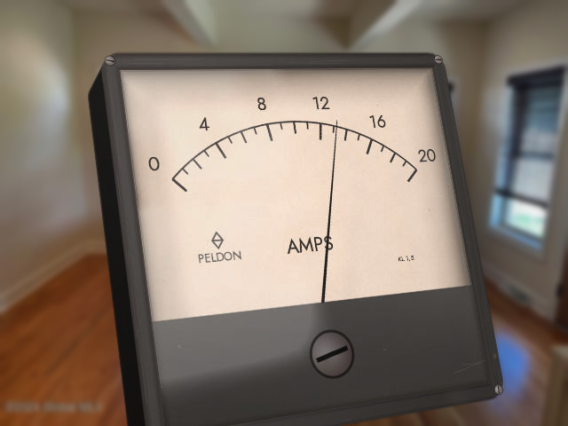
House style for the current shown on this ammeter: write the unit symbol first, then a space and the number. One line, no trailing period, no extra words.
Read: A 13
